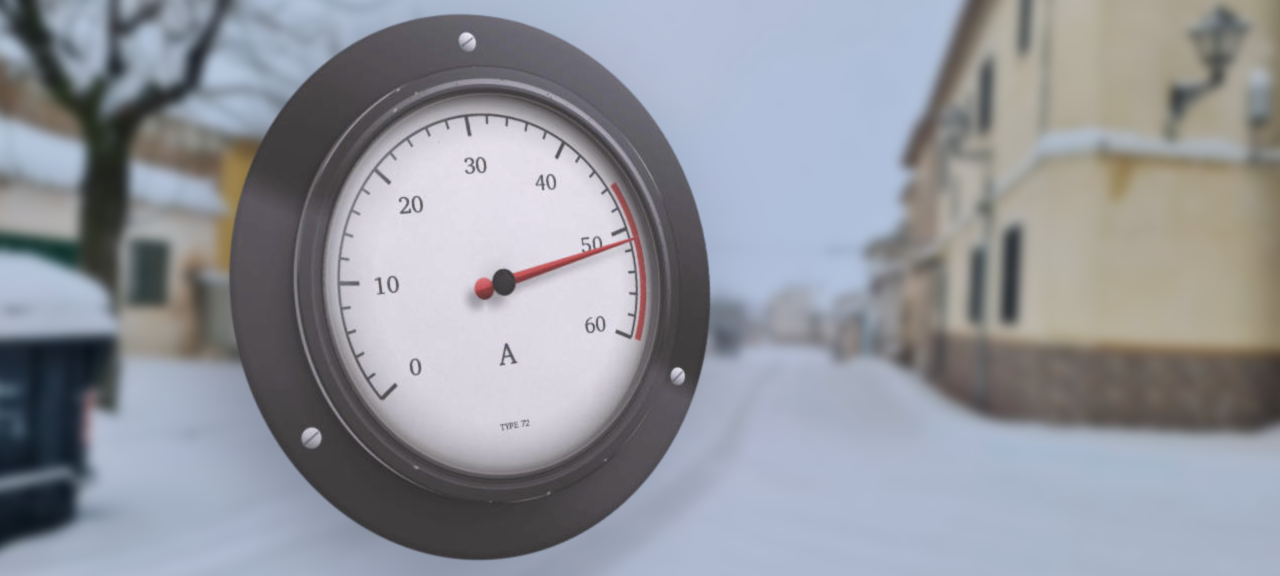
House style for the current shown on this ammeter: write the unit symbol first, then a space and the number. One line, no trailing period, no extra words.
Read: A 51
